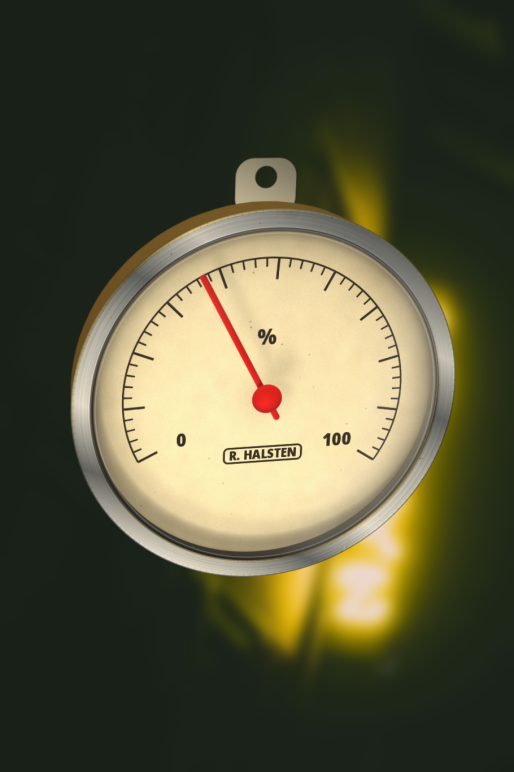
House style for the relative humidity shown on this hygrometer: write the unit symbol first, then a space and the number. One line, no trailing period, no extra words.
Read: % 37
